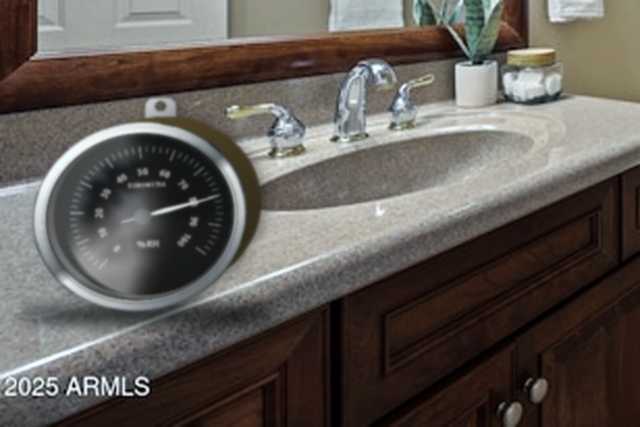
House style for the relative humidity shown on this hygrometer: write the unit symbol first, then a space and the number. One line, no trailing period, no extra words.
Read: % 80
